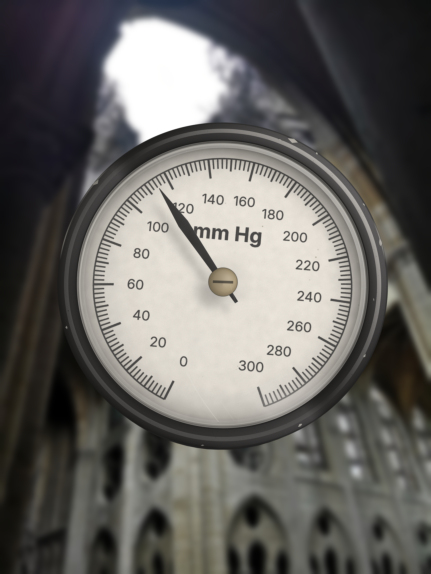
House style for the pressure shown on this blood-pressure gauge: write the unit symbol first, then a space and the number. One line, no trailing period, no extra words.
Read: mmHg 114
